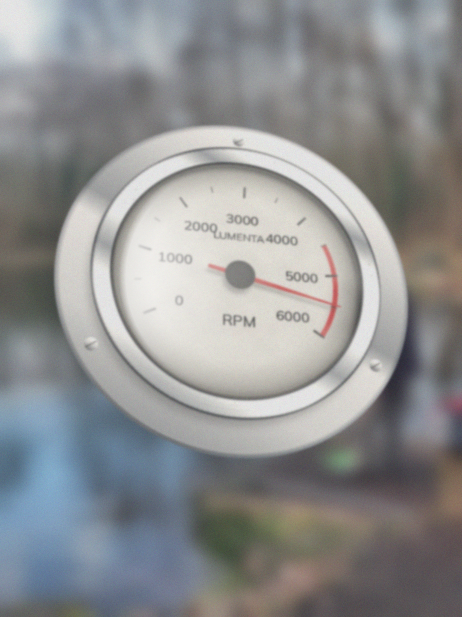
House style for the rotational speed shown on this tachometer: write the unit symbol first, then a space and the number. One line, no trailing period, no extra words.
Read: rpm 5500
